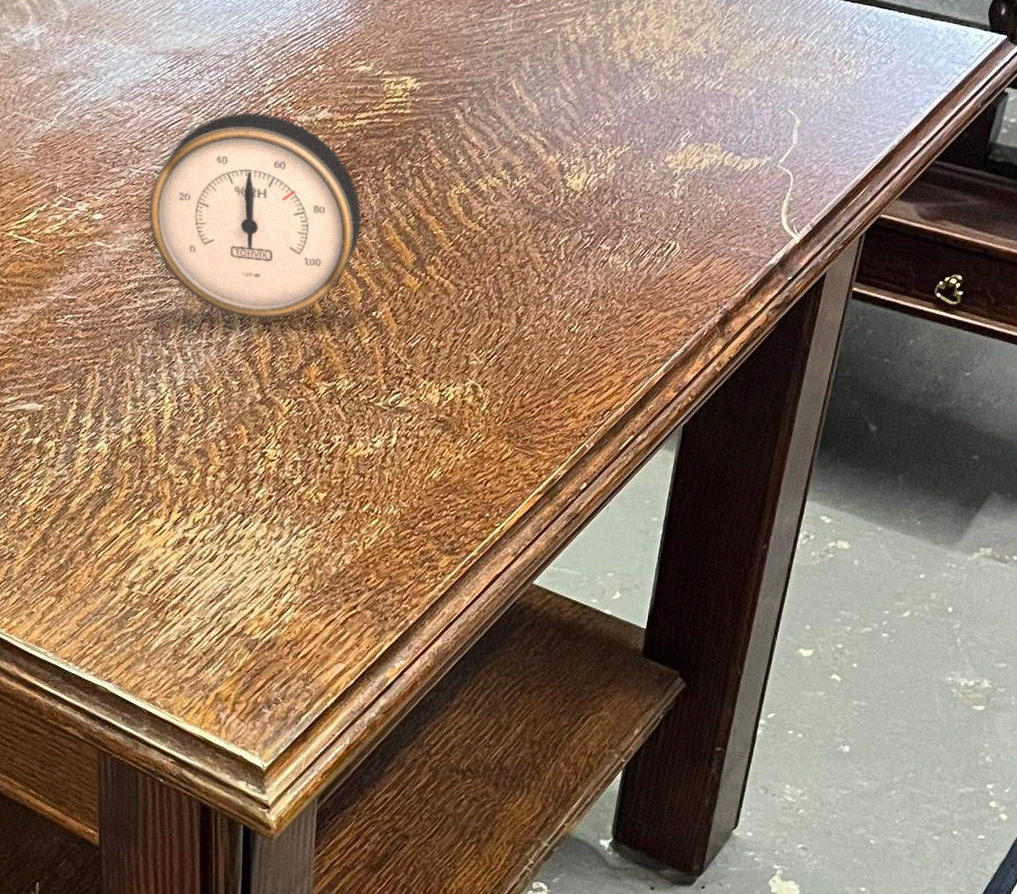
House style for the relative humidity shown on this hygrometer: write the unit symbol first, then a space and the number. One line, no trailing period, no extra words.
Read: % 50
